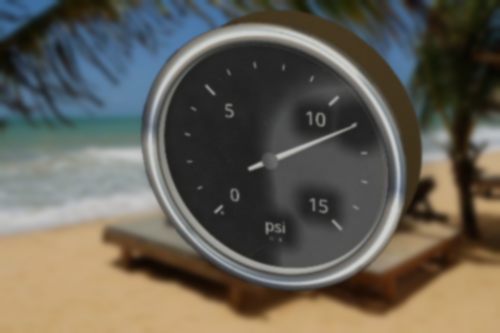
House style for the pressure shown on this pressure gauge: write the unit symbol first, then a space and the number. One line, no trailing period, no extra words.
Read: psi 11
